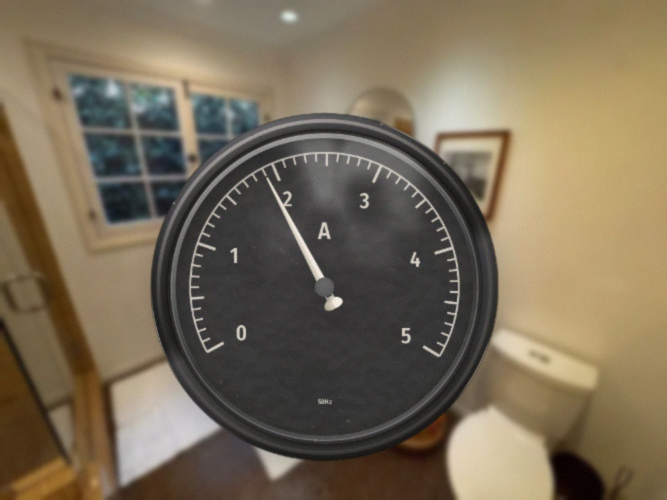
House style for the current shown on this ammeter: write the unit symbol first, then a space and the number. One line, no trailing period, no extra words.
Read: A 1.9
